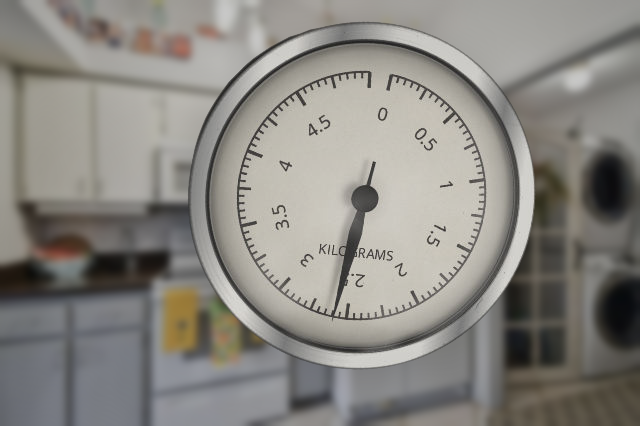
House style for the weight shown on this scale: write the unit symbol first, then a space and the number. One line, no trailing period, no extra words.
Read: kg 2.6
